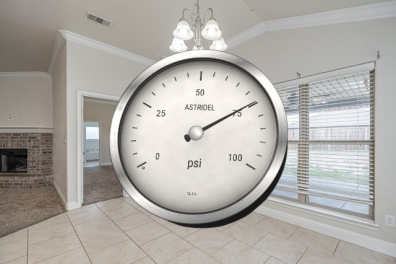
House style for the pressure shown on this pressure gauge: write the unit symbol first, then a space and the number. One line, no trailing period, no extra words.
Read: psi 75
